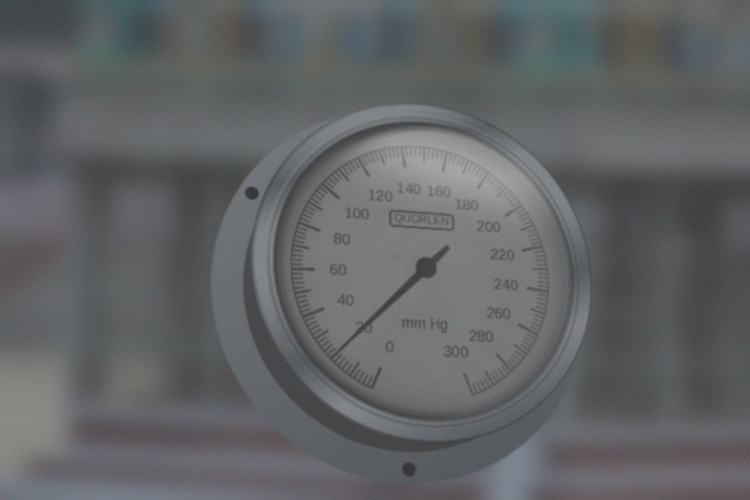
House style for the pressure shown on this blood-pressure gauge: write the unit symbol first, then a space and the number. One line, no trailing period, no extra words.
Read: mmHg 20
